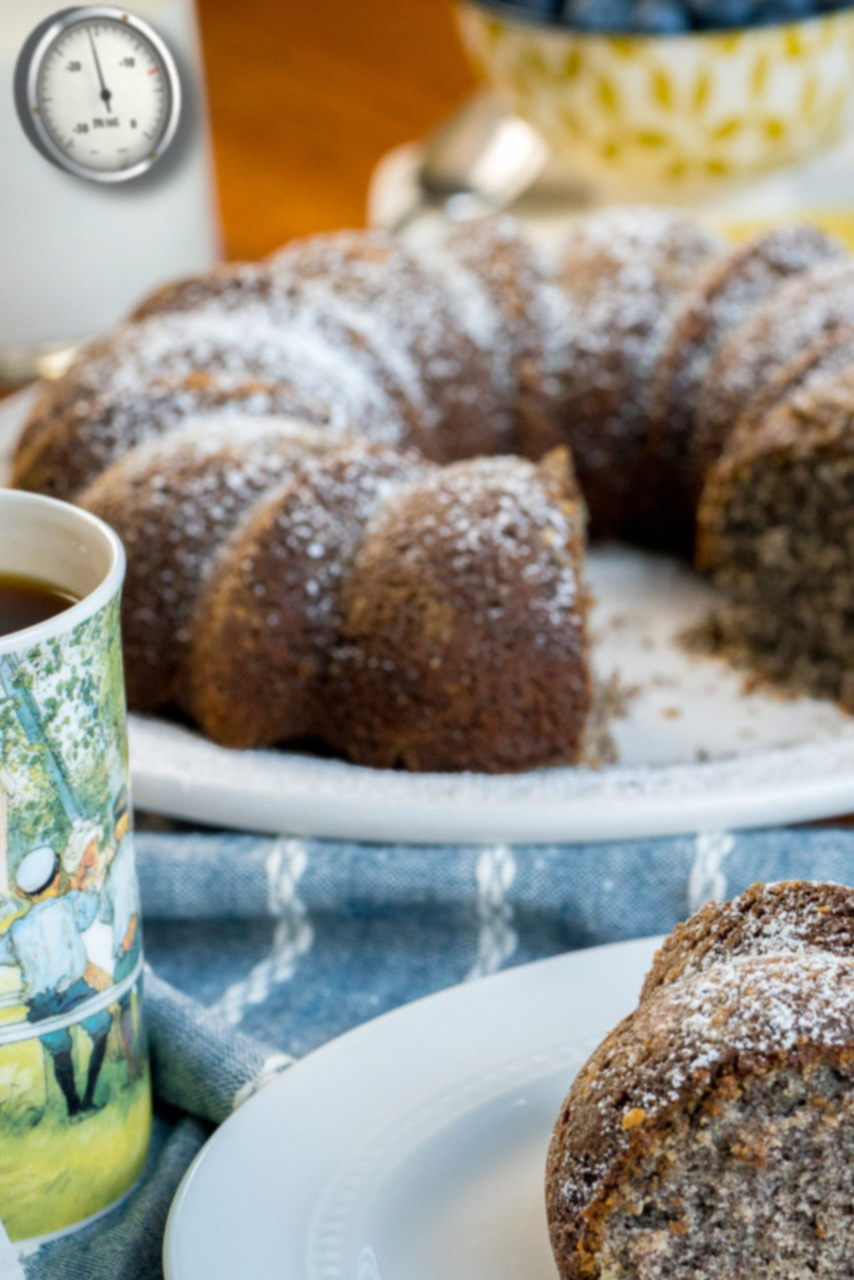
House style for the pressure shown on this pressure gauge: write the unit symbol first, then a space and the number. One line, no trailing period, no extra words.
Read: inHg -16
